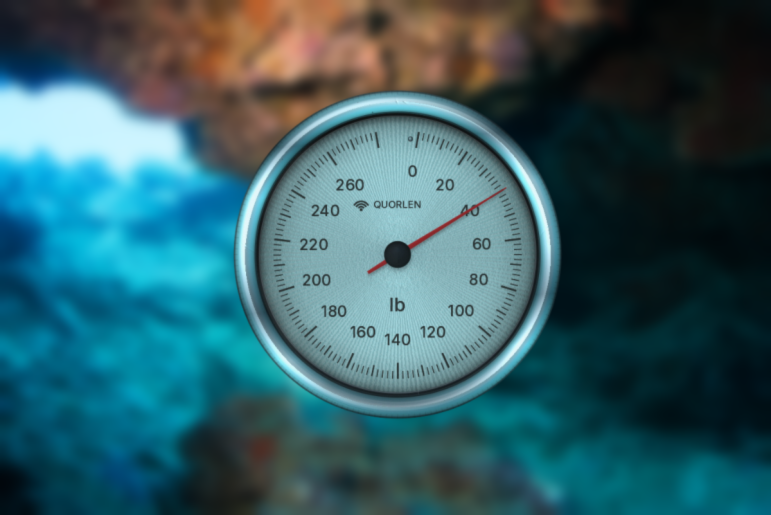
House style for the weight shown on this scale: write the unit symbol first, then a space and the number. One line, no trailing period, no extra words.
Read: lb 40
